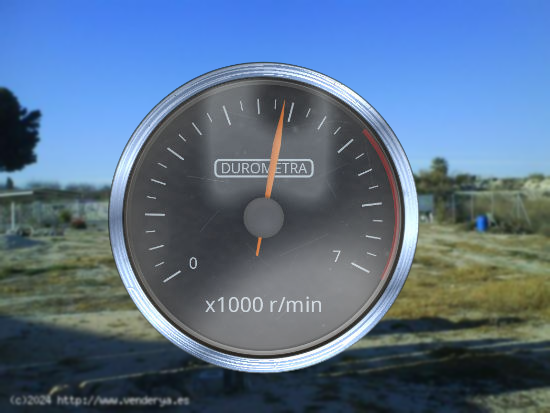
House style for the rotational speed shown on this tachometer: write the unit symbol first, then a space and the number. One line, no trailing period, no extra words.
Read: rpm 3875
